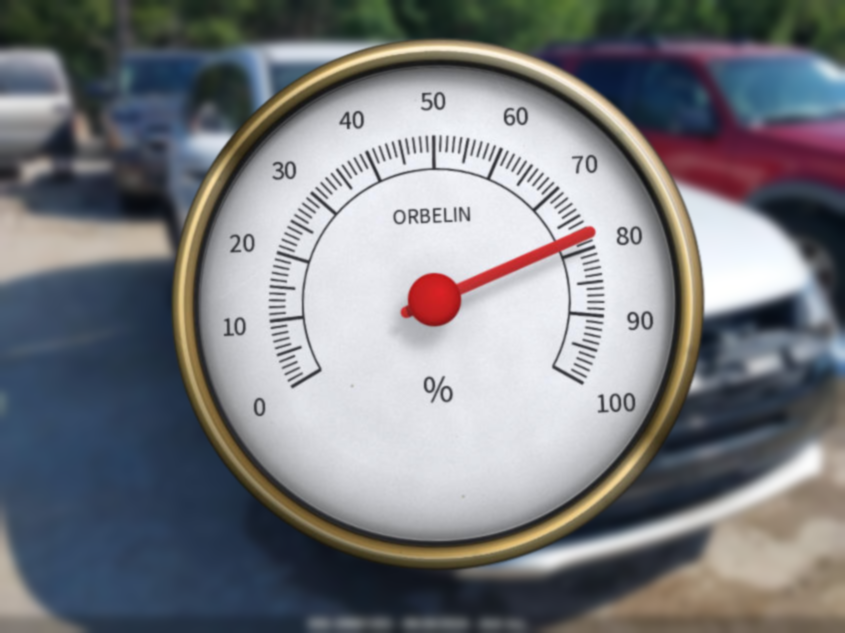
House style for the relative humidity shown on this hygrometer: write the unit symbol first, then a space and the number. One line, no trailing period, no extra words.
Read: % 78
